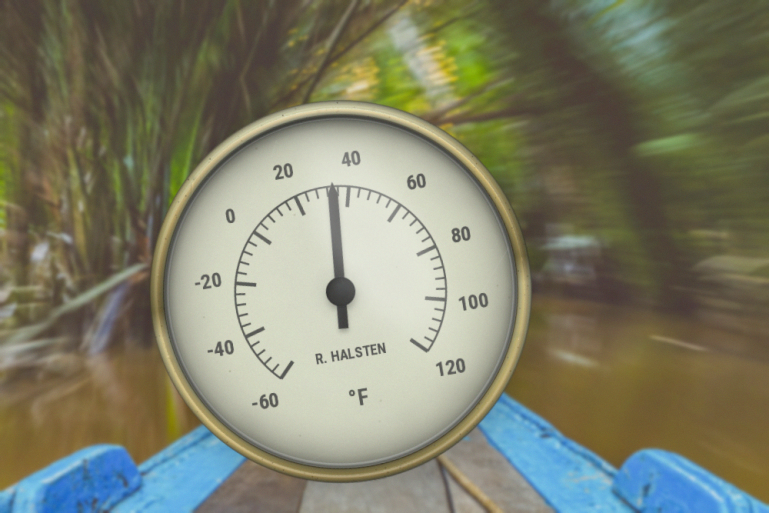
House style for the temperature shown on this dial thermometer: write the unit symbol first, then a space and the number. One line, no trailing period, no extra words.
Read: °F 34
